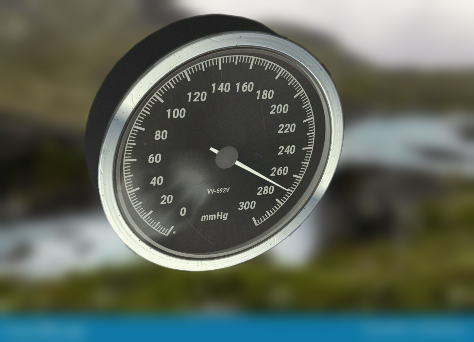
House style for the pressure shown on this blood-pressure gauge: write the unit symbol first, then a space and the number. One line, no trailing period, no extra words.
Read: mmHg 270
